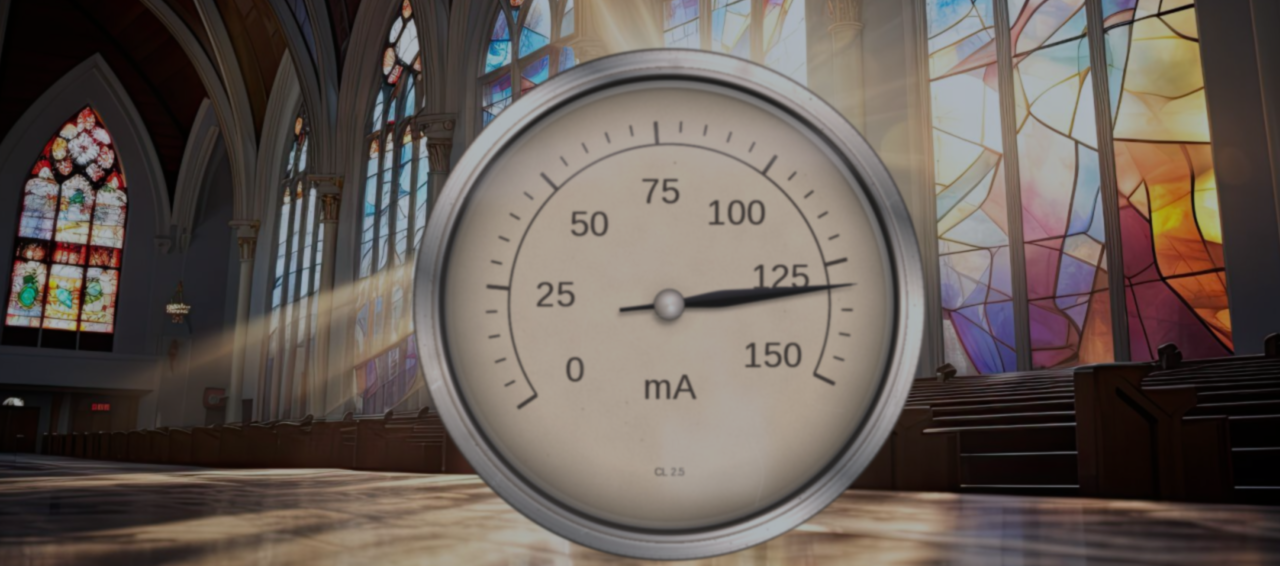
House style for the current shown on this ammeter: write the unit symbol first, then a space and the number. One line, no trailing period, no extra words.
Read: mA 130
